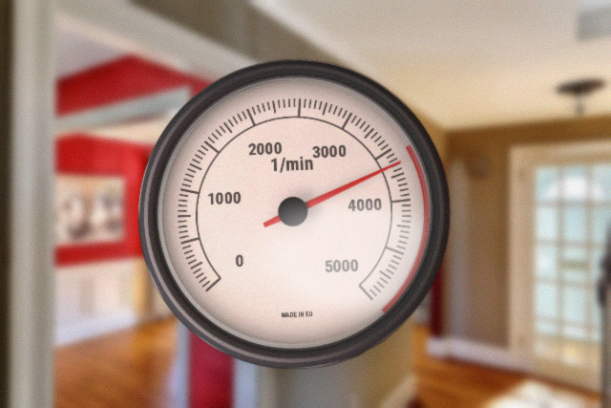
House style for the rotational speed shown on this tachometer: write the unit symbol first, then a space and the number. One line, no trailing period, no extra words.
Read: rpm 3650
